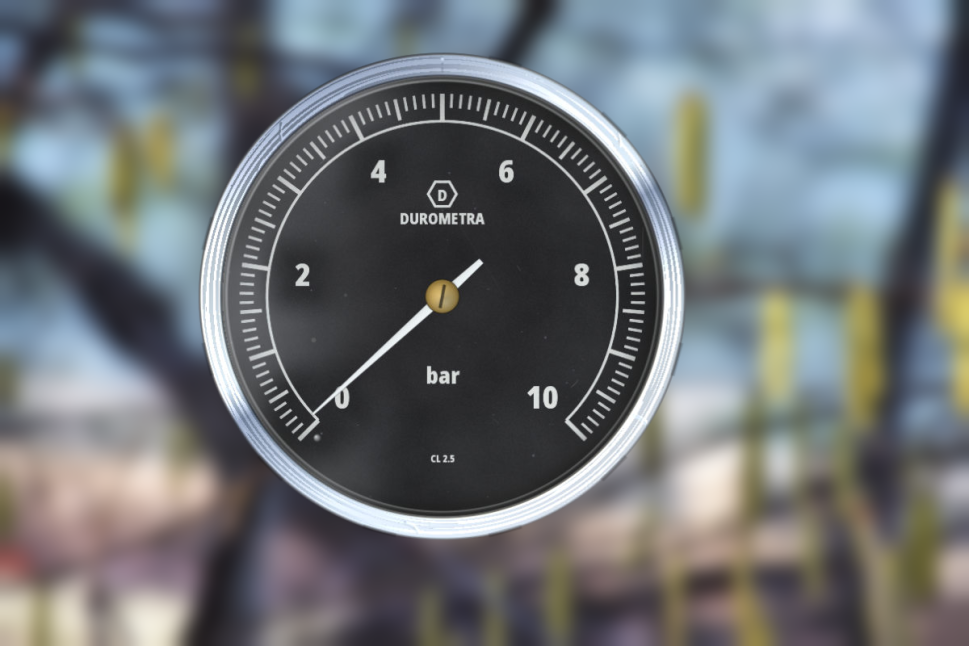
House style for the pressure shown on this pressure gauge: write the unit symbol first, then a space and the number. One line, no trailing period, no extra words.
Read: bar 0.1
